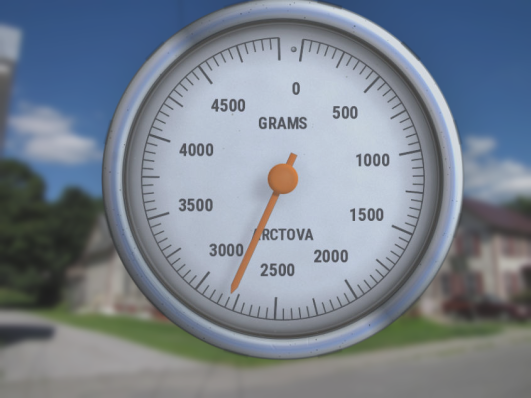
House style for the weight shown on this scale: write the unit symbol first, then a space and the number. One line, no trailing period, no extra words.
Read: g 2800
